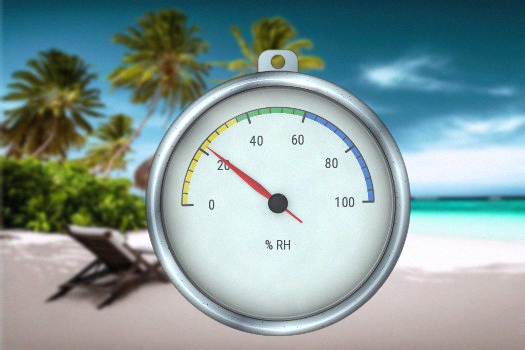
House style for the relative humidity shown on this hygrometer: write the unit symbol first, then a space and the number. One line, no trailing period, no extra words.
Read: % 22
